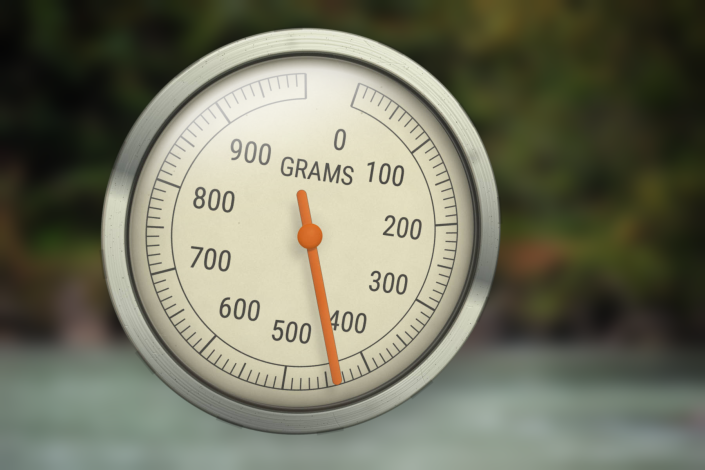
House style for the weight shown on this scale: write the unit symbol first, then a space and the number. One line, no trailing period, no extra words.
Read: g 440
